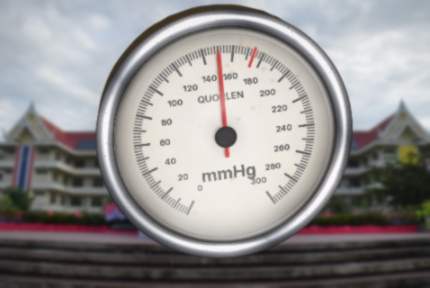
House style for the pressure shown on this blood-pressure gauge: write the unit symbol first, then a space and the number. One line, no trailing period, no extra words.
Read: mmHg 150
